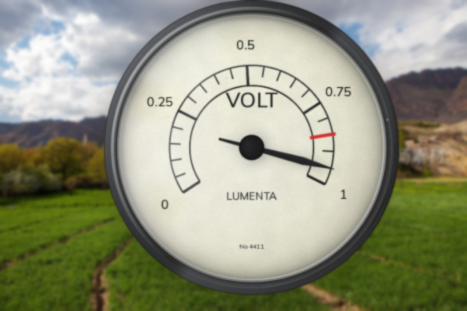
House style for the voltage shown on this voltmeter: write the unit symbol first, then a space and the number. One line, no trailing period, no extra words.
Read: V 0.95
